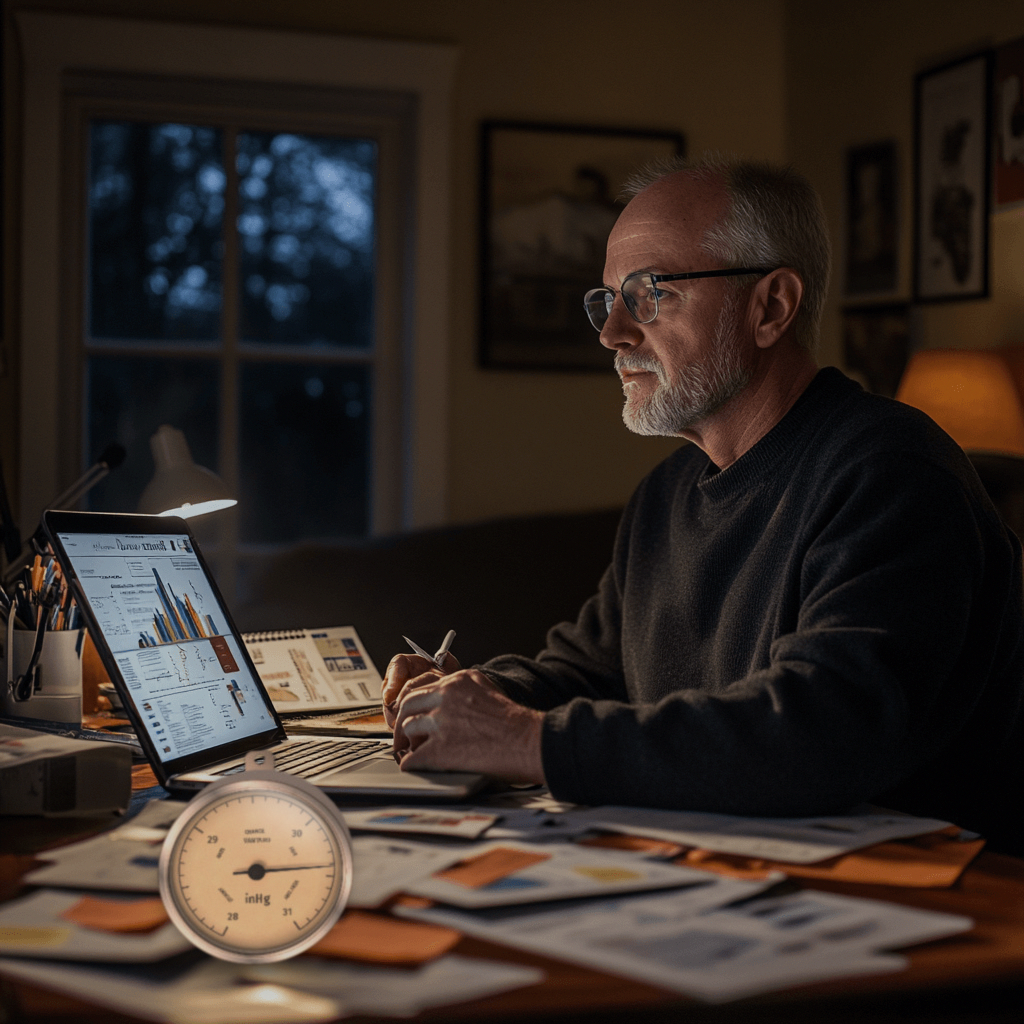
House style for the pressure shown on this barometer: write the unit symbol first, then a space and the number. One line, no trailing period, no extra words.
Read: inHg 30.4
